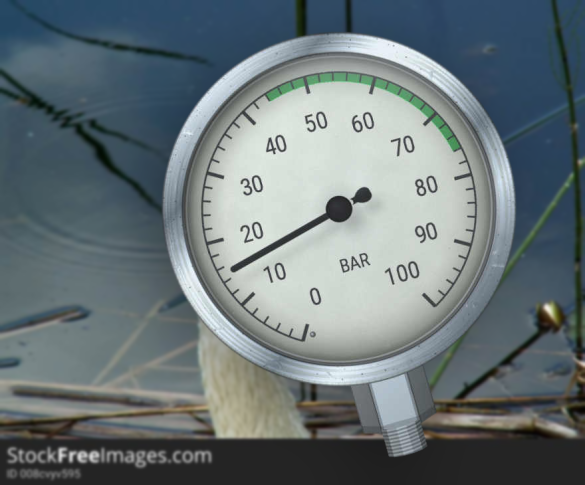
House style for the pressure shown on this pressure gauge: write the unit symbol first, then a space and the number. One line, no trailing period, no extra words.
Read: bar 15
